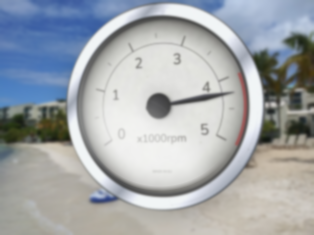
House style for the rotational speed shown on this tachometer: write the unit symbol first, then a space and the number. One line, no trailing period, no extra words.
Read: rpm 4250
